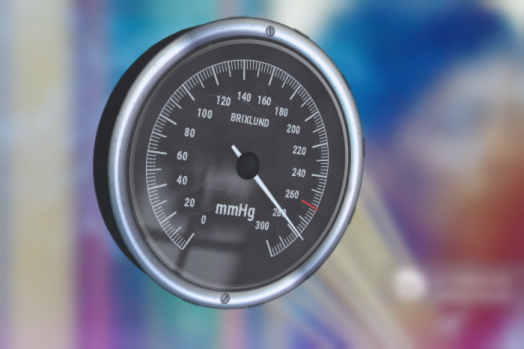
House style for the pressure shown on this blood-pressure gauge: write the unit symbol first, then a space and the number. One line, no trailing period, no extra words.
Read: mmHg 280
